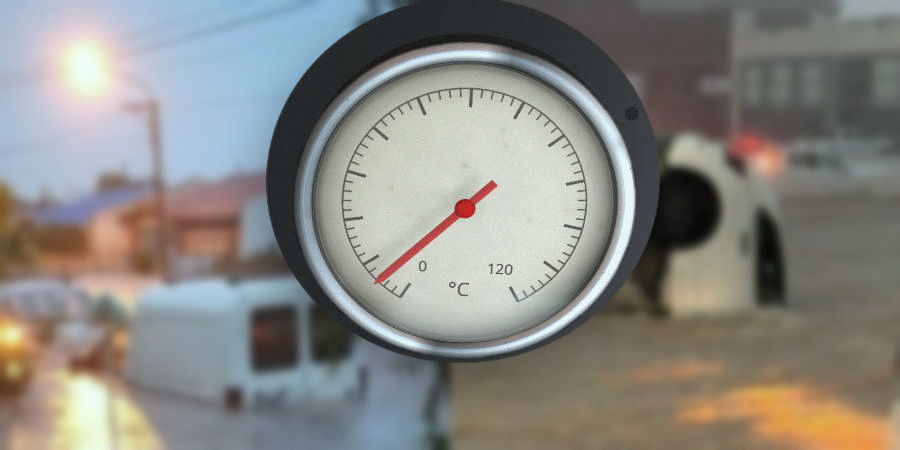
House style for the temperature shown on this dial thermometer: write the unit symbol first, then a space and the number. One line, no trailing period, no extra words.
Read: °C 6
